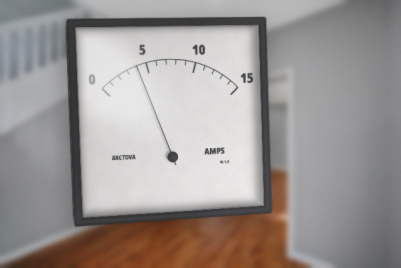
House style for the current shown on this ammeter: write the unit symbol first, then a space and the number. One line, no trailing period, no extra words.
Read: A 4
